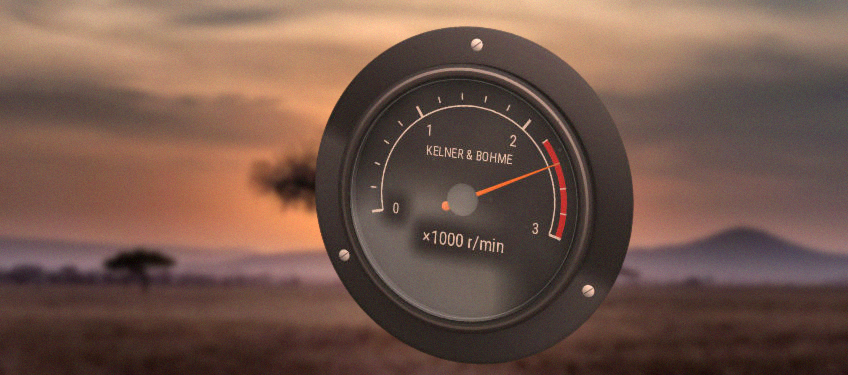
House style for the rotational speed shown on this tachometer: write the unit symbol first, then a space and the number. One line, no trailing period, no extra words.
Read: rpm 2400
